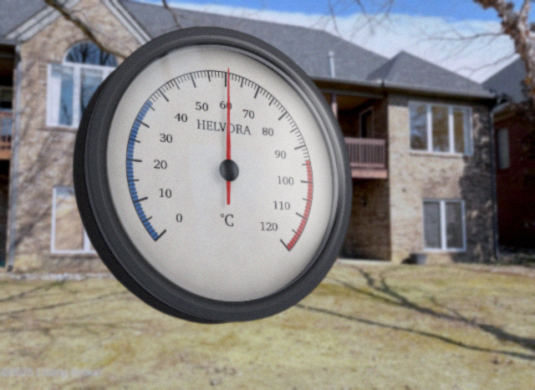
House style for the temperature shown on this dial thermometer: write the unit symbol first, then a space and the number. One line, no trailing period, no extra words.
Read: °C 60
